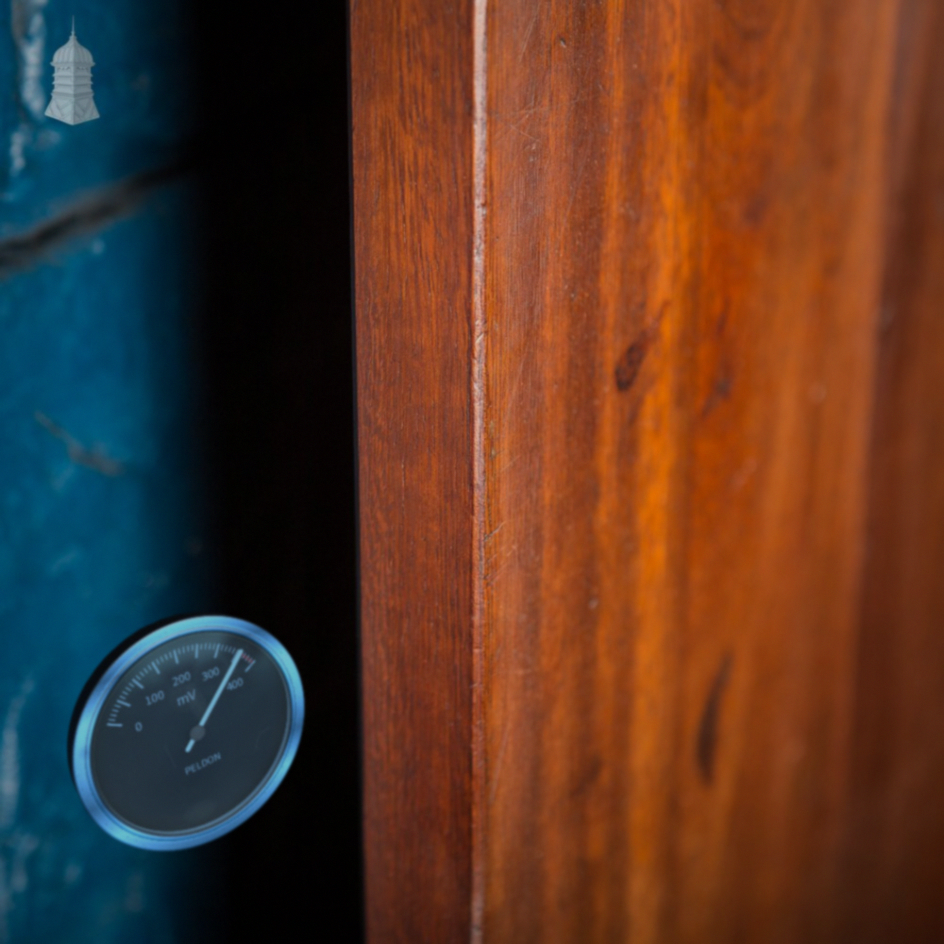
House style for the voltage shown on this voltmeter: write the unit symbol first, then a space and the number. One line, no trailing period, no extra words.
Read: mV 350
